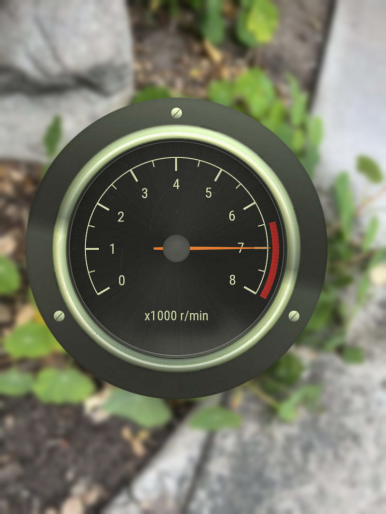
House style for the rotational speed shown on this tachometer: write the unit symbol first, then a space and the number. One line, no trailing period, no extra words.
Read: rpm 7000
